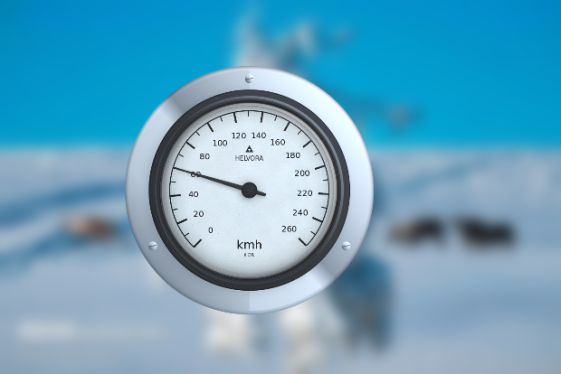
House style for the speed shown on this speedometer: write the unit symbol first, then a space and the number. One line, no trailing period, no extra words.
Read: km/h 60
